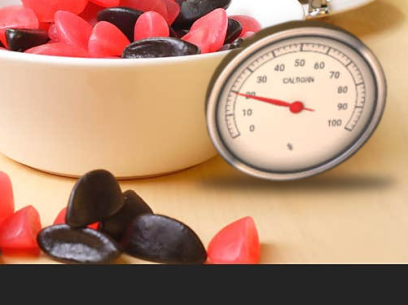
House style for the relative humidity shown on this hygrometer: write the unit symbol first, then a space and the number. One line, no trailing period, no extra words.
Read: % 20
